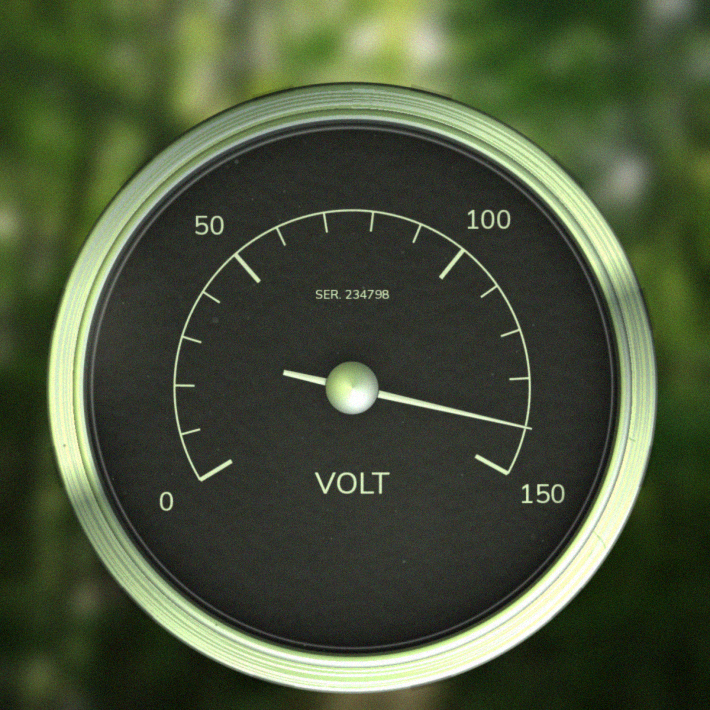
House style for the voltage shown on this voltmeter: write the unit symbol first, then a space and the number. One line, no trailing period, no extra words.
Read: V 140
